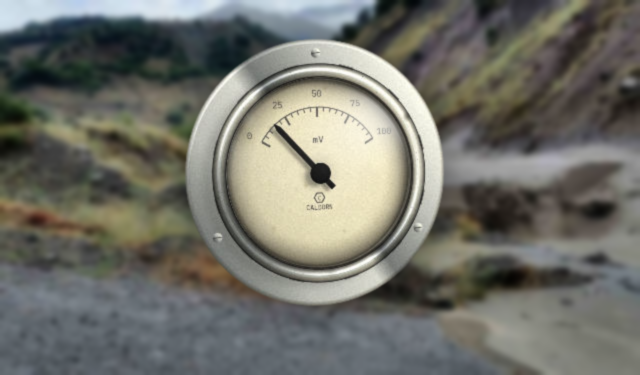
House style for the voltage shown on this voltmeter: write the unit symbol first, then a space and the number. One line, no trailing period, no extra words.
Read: mV 15
